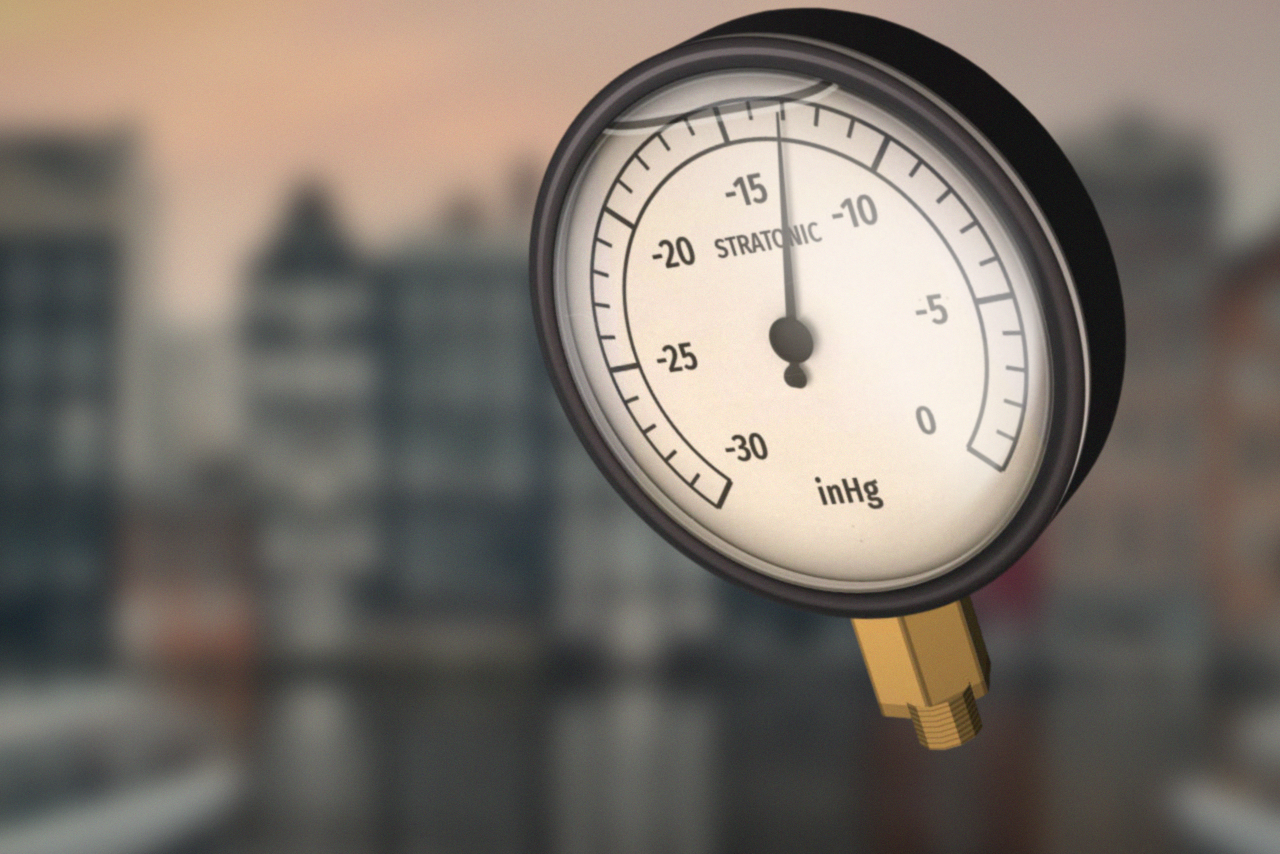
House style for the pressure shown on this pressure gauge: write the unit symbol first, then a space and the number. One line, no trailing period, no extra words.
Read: inHg -13
